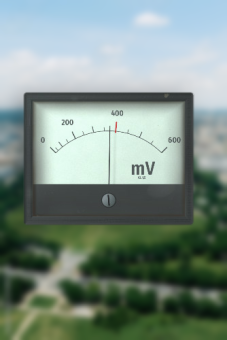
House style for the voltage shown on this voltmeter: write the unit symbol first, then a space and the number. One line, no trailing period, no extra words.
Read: mV 375
